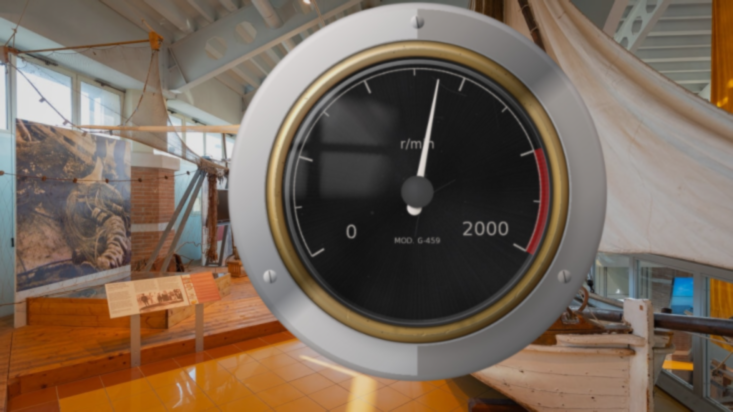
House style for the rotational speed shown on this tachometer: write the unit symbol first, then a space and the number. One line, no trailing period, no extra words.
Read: rpm 1100
